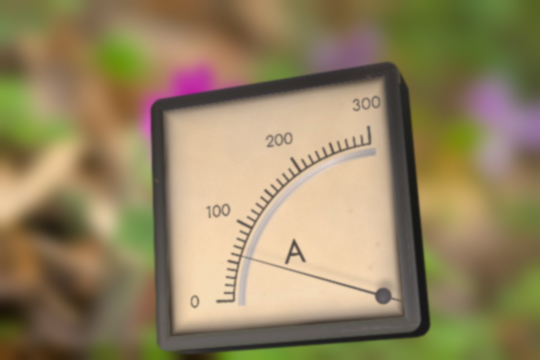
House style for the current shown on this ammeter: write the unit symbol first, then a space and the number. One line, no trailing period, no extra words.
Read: A 60
